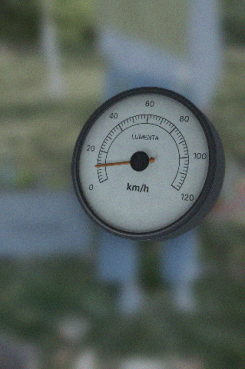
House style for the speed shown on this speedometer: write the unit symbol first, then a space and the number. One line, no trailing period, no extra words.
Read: km/h 10
